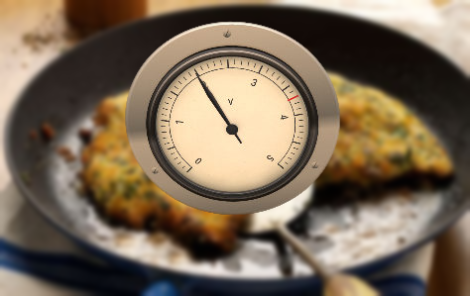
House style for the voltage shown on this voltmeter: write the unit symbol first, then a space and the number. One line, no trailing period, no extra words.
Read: V 2
